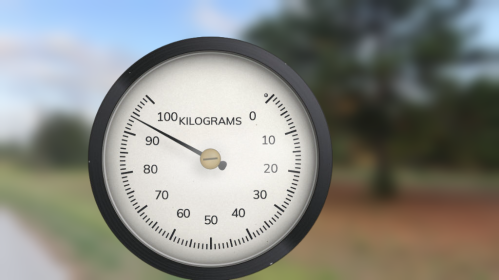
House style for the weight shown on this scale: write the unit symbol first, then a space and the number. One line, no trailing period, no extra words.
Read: kg 94
